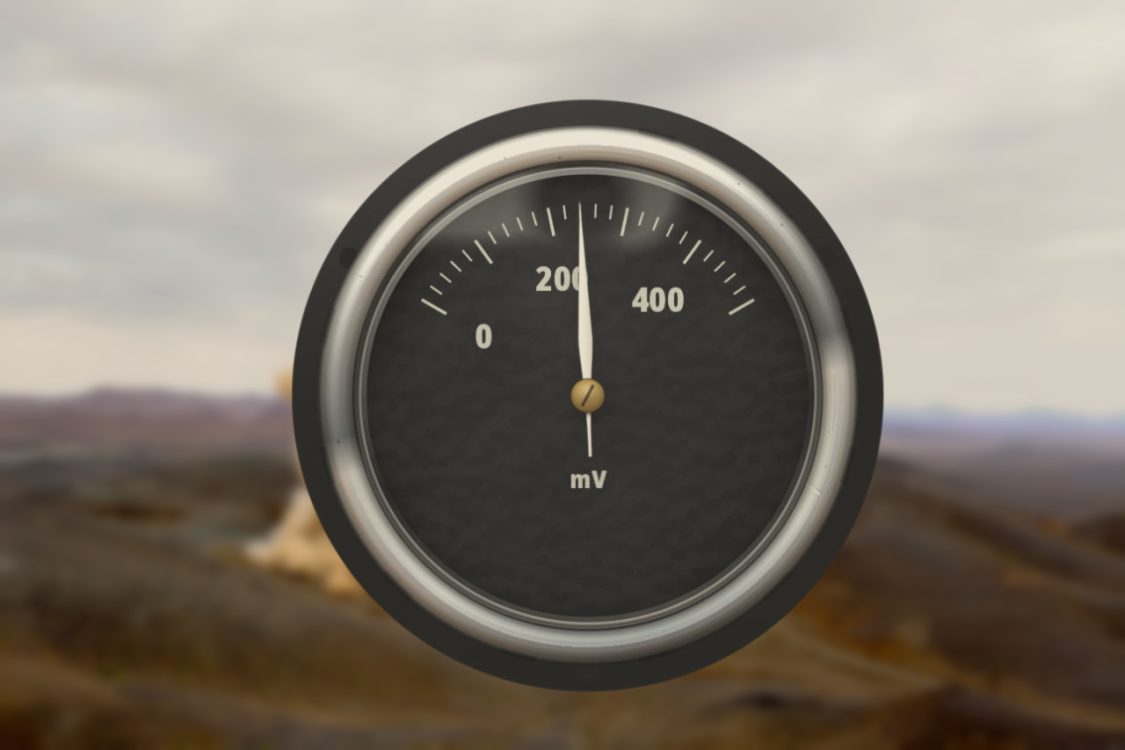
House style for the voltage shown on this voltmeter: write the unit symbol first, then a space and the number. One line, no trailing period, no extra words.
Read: mV 240
